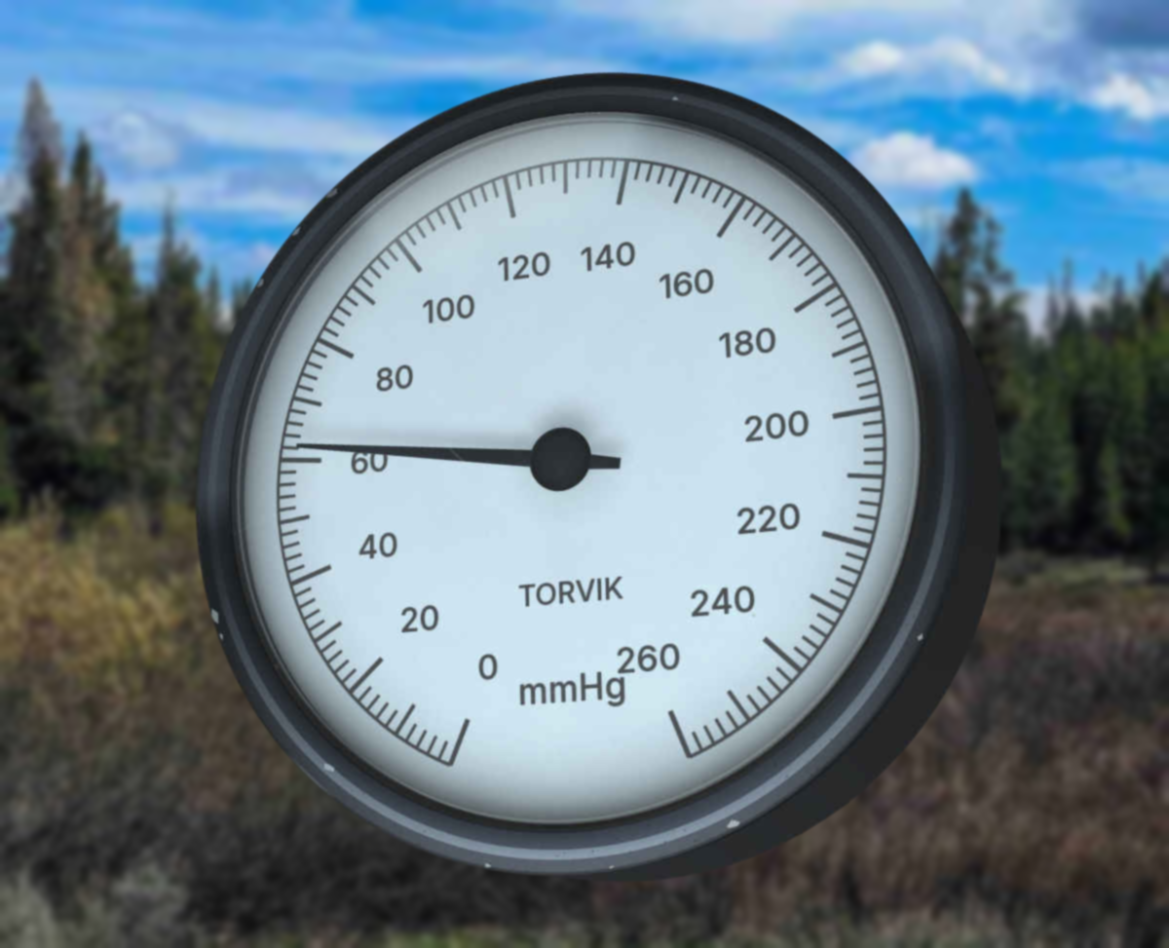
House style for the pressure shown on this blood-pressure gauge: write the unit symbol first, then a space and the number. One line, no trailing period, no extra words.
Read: mmHg 62
